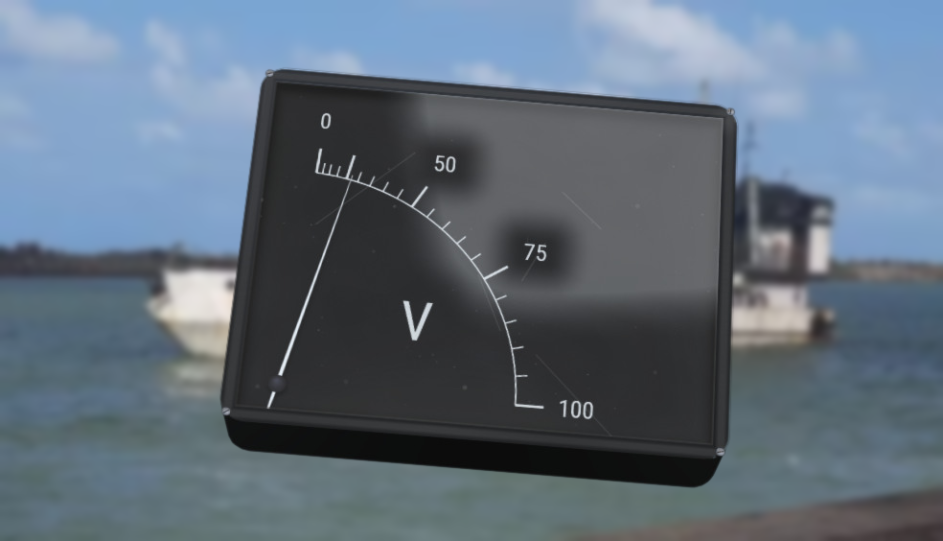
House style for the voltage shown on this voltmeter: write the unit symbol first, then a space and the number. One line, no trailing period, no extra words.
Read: V 27.5
